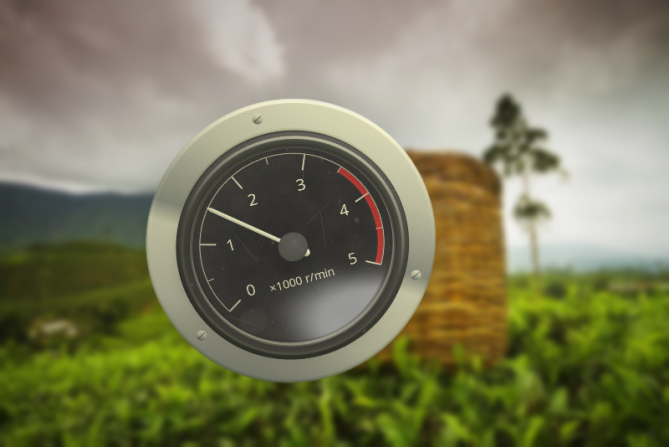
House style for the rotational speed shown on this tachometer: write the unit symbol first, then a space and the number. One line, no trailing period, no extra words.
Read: rpm 1500
